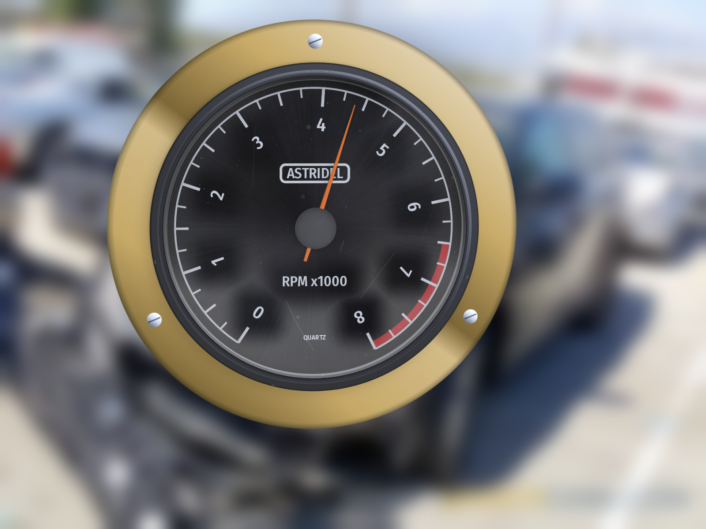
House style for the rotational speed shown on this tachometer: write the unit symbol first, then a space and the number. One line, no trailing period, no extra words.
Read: rpm 4375
